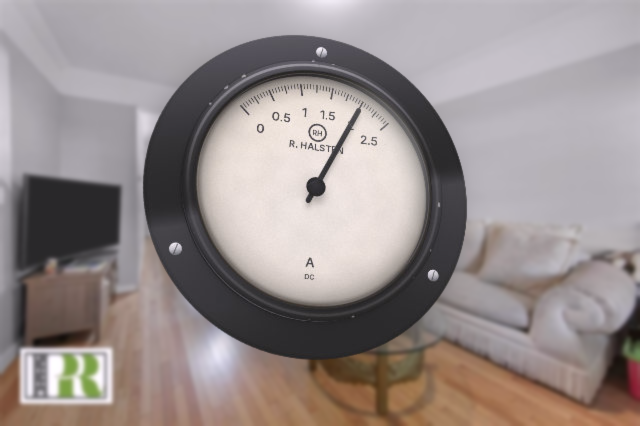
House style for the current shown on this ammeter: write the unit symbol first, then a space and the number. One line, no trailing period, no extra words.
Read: A 2
